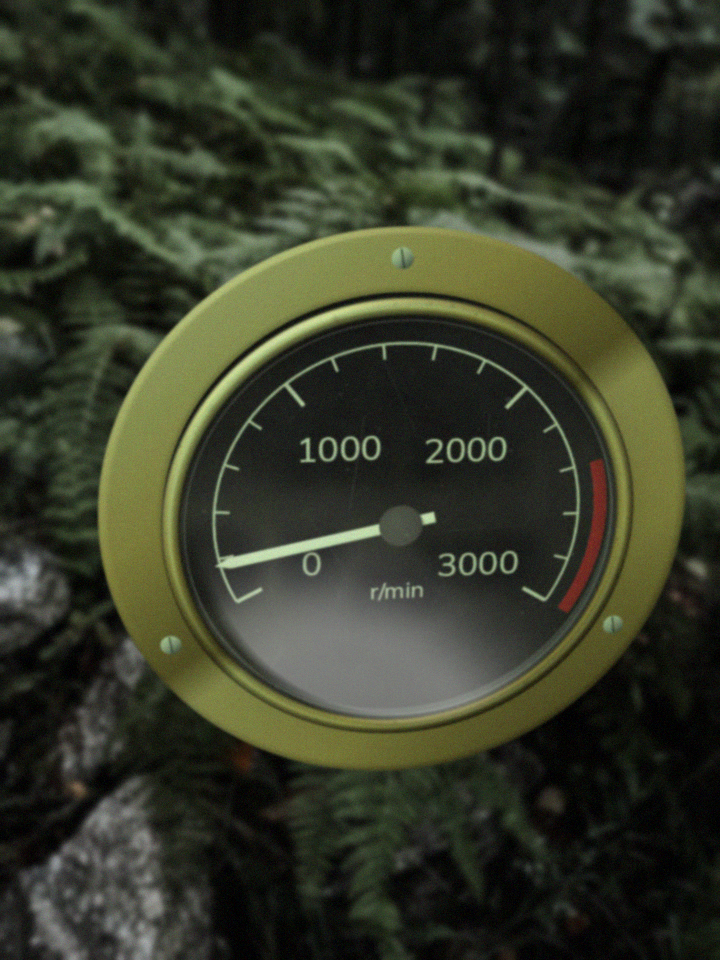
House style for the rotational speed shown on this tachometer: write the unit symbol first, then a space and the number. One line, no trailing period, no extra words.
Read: rpm 200
